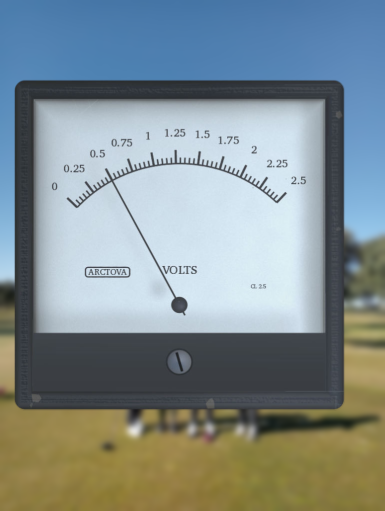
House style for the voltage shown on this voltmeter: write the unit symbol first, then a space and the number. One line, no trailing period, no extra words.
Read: V 0.5
